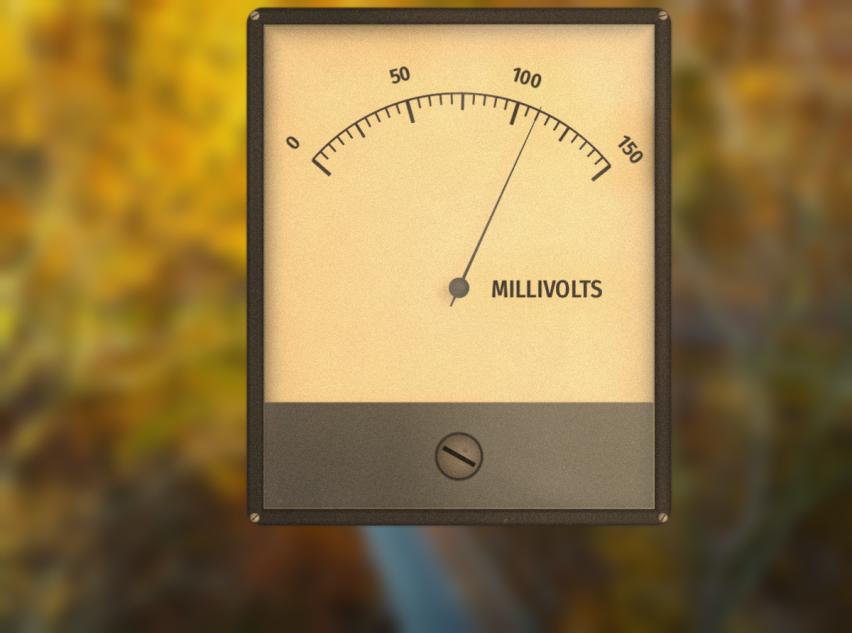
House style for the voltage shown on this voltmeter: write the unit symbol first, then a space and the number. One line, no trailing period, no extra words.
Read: mV 110
